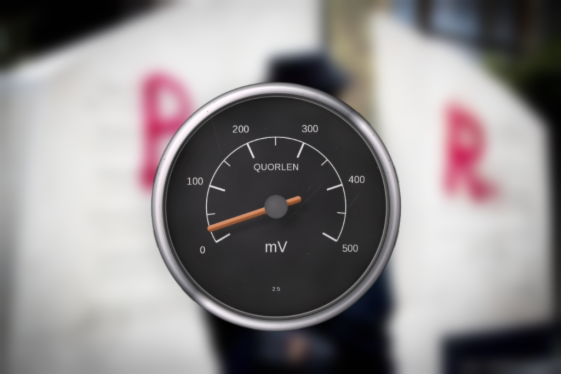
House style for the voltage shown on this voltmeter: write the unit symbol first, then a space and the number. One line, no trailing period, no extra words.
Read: mV 25
